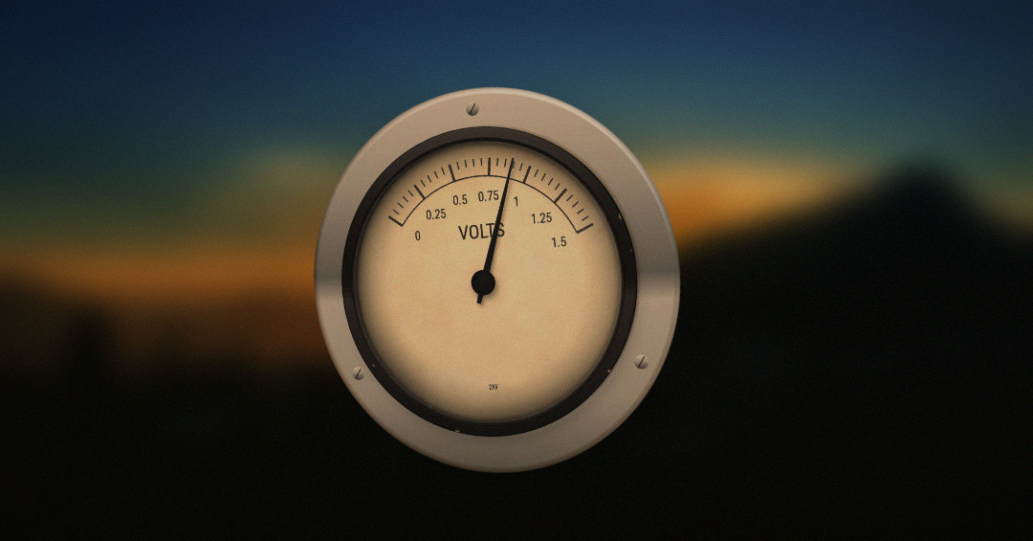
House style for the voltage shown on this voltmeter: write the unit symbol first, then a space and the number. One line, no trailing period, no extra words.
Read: V 0.9
